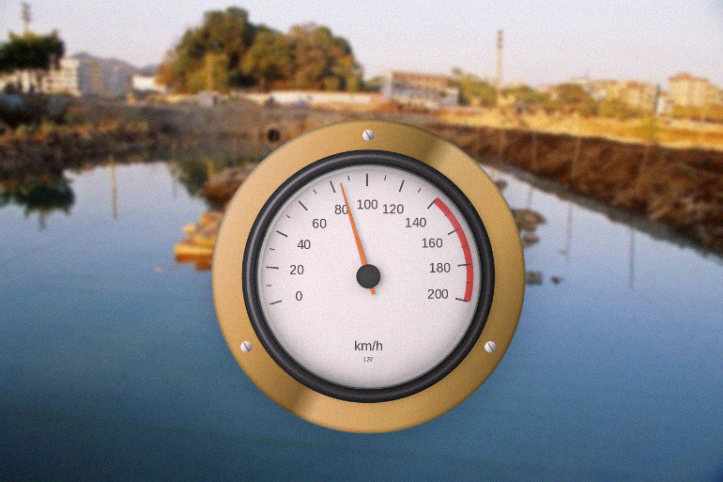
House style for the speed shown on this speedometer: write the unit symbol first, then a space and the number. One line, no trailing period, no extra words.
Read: km/h 85
